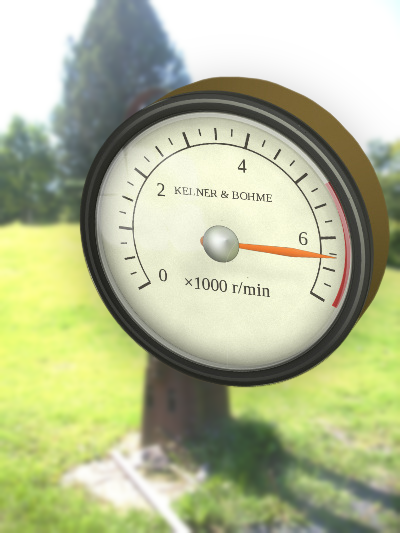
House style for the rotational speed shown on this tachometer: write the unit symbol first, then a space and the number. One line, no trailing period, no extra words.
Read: rpm 6250
